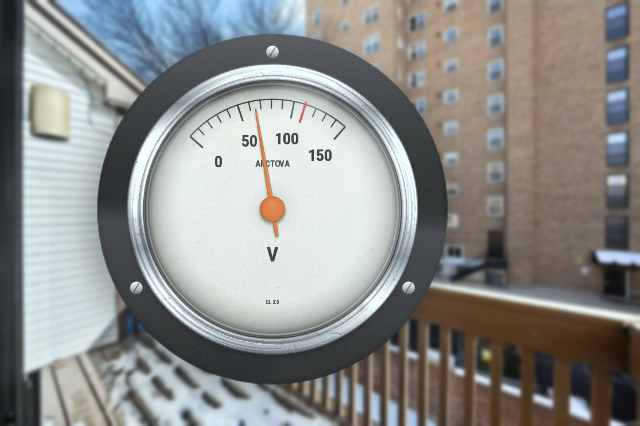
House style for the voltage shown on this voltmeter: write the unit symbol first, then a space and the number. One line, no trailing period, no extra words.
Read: V 65
